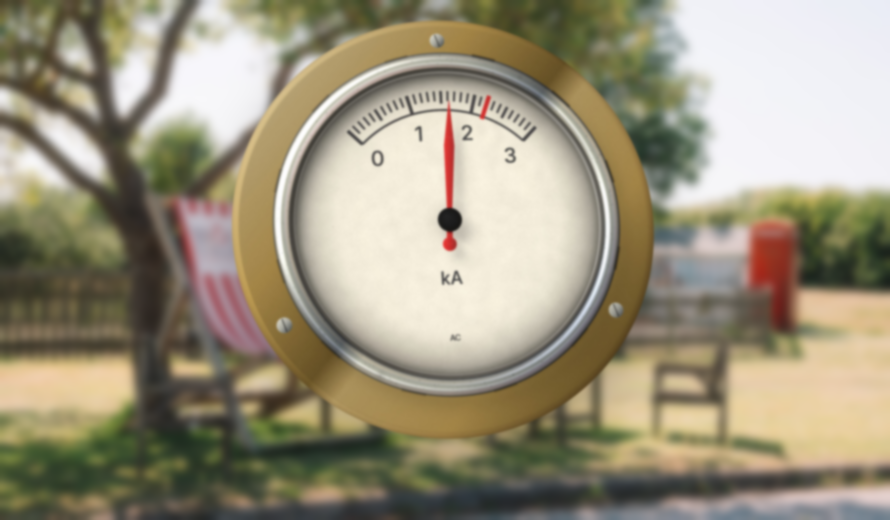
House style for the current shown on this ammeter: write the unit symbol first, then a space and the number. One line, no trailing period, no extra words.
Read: kA 1.6
